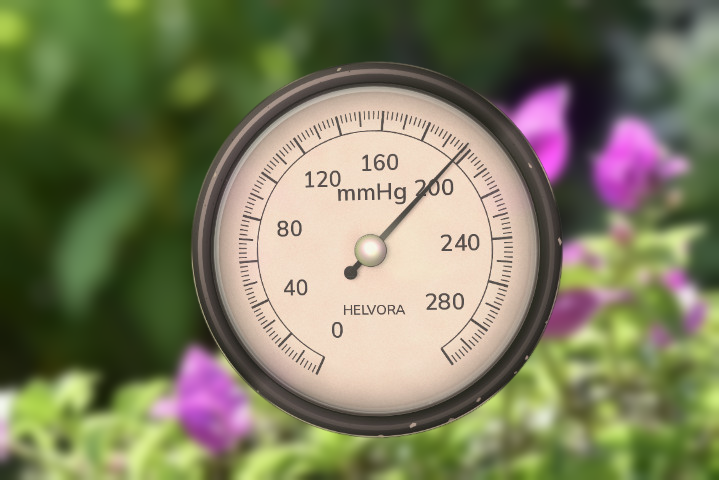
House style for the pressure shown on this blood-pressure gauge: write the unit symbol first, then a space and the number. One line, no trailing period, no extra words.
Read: mmHg 198
